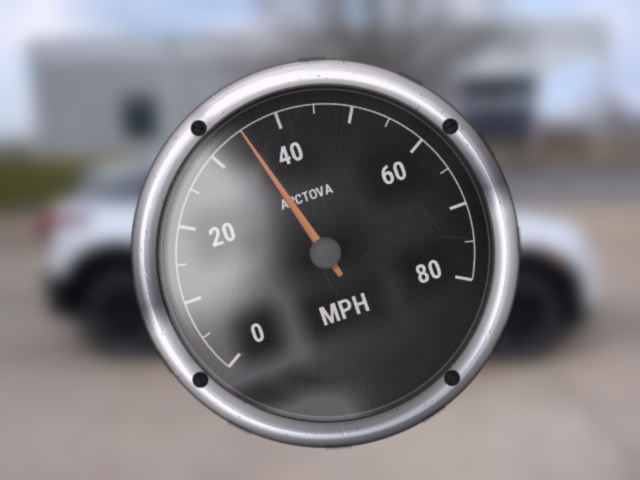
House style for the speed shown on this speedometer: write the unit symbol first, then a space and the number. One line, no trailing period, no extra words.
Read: mph 35
